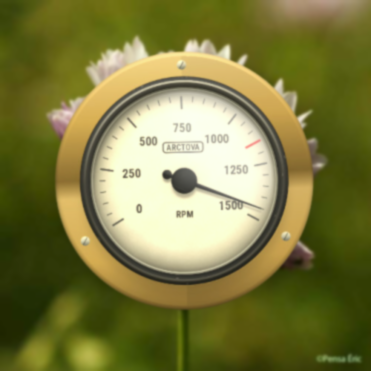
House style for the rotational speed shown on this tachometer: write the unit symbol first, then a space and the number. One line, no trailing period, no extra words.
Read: rpm 1450
